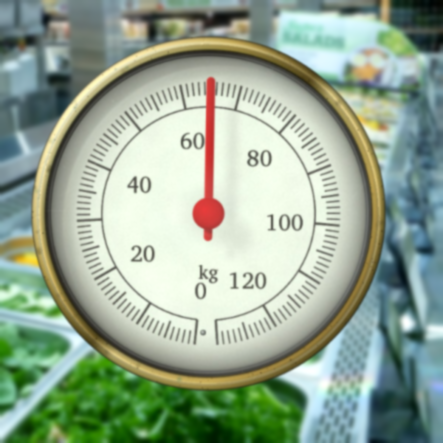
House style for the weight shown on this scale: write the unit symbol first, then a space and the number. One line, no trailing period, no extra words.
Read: kg 65
